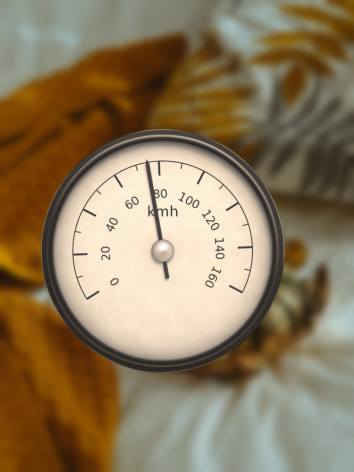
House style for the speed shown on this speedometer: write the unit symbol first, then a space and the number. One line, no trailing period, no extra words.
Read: km/h 75
